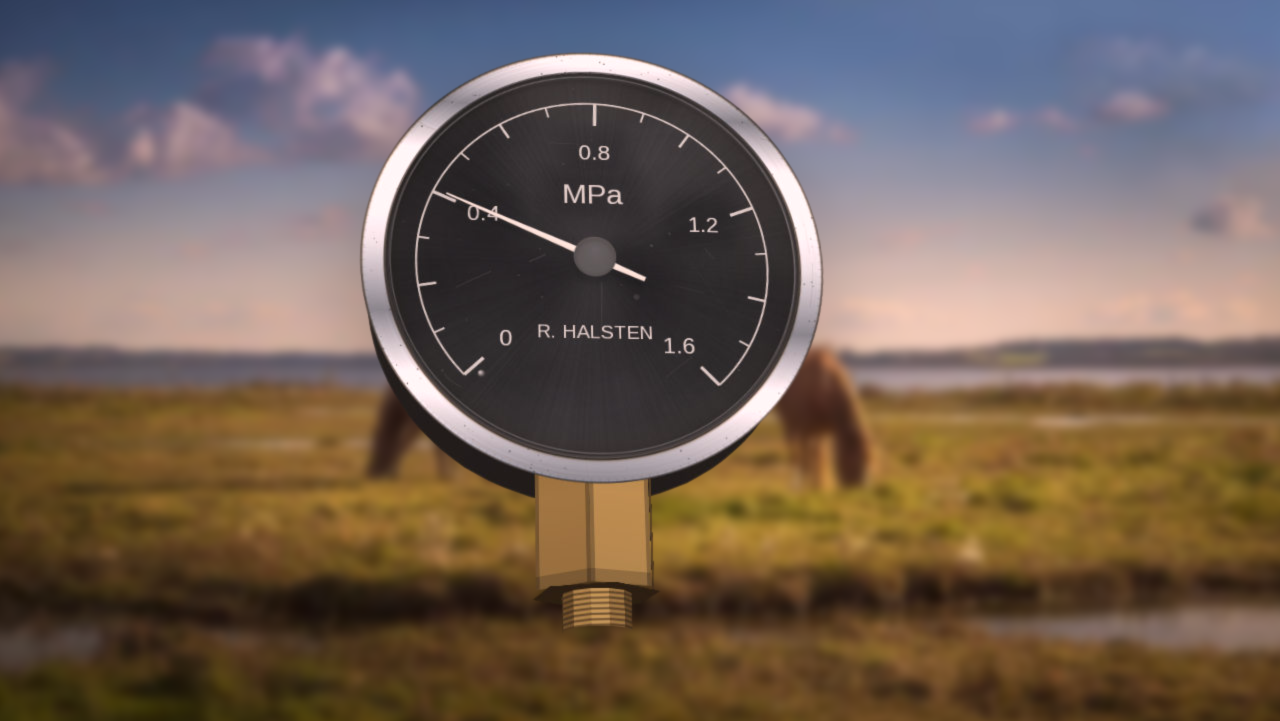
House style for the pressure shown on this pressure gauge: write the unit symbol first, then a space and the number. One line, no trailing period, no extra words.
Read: MPa 0.4
